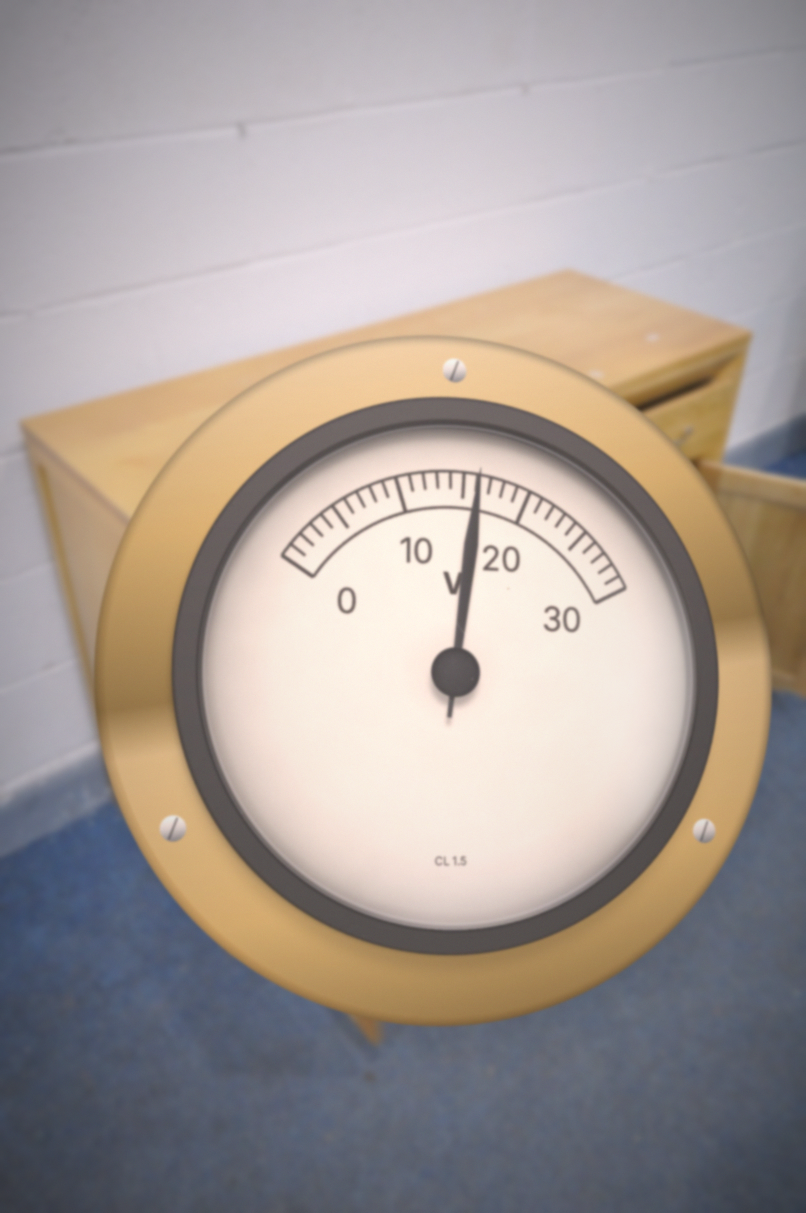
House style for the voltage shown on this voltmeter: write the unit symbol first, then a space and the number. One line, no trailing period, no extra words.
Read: V 16
